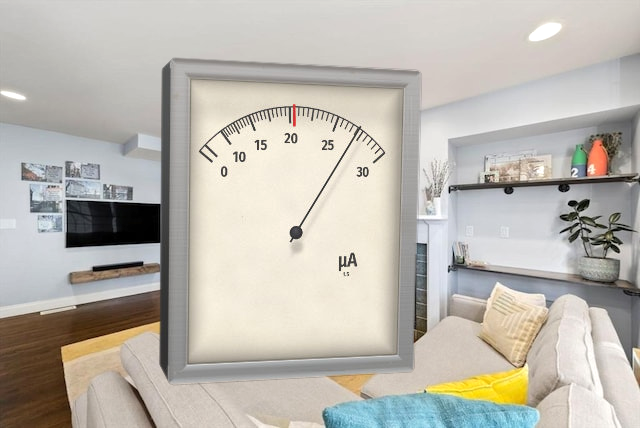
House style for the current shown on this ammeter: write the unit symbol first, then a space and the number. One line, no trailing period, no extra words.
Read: µA 27
